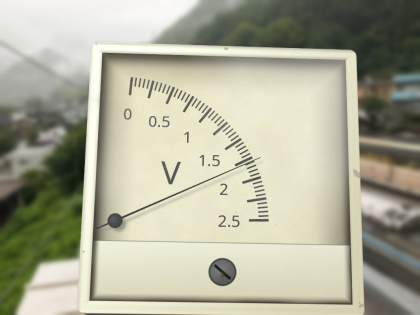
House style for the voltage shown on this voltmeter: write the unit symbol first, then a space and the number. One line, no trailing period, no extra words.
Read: V 1.8
